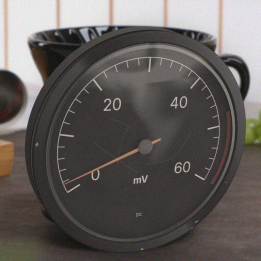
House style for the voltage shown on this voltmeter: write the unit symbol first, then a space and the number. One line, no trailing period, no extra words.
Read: mV 2
